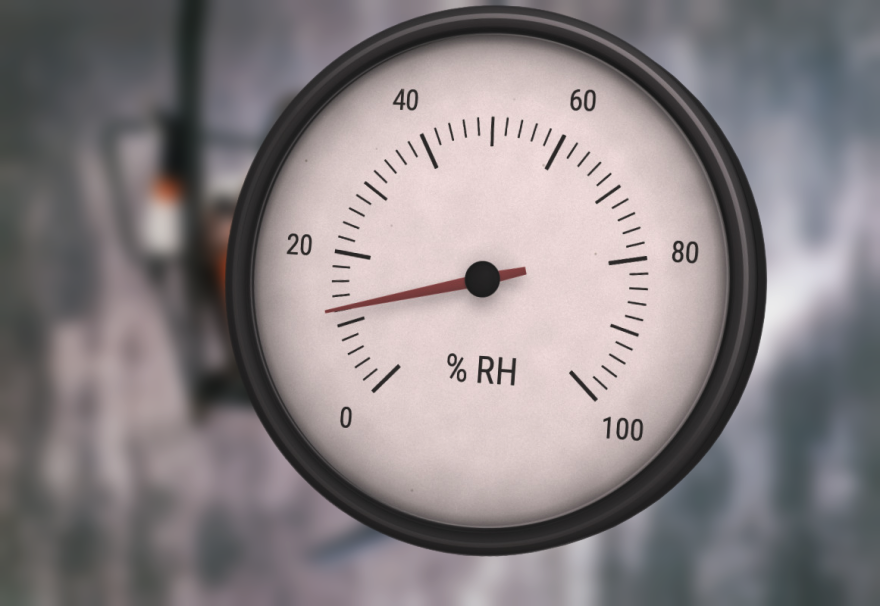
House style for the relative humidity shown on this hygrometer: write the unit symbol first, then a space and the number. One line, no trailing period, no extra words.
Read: % 12
